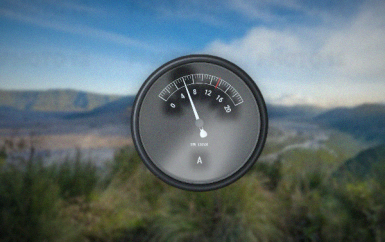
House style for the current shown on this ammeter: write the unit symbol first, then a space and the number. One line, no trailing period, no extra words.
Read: A 6
